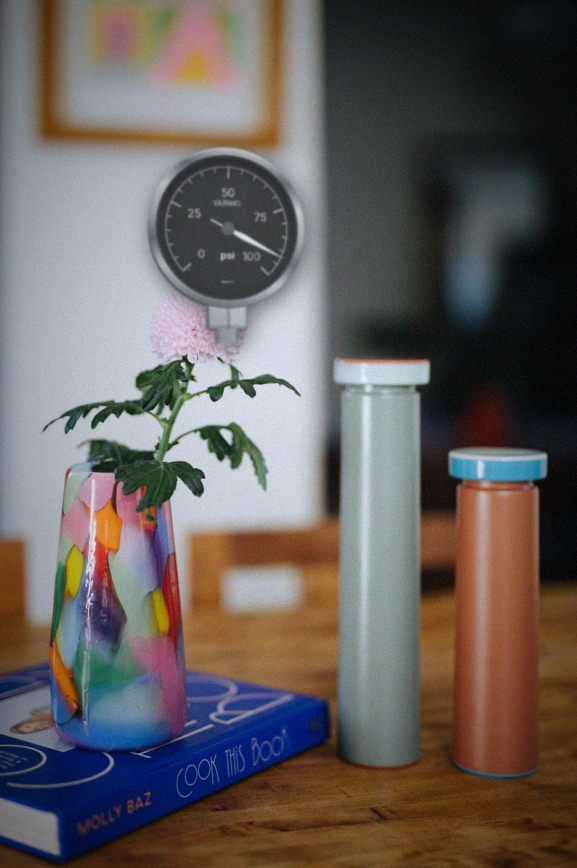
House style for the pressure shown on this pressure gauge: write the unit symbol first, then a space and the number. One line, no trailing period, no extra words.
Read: psi 92.5
